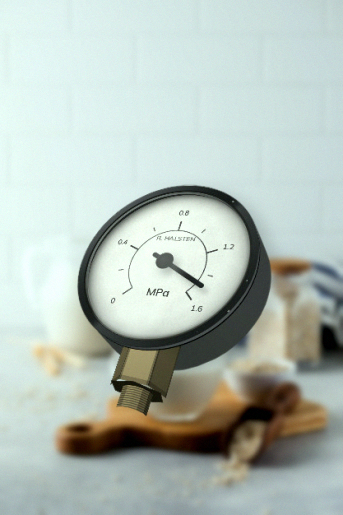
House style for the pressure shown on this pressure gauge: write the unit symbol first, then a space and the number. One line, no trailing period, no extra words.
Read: MPa 1.5
